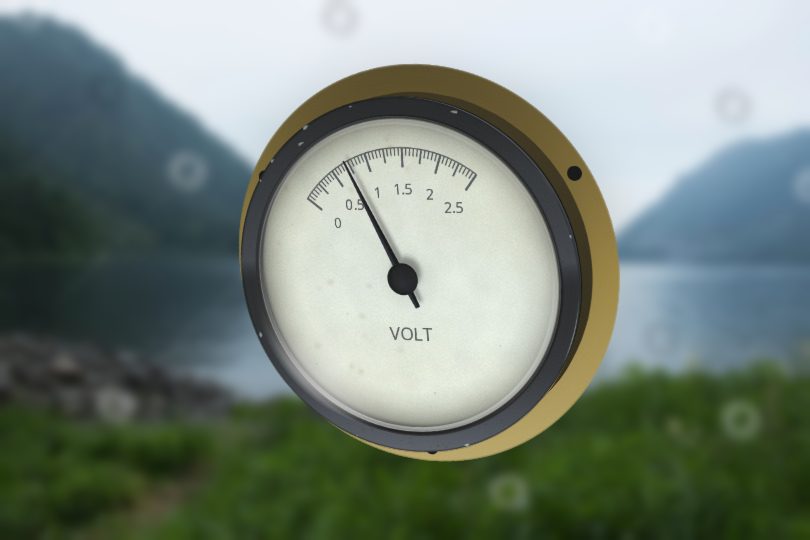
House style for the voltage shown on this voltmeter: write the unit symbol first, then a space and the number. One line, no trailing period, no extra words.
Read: V 0.75
